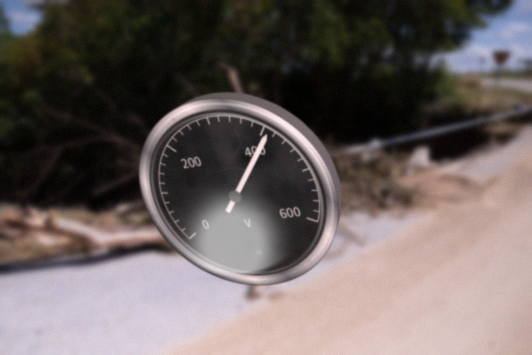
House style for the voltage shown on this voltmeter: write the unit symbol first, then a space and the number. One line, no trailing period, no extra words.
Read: V 410
